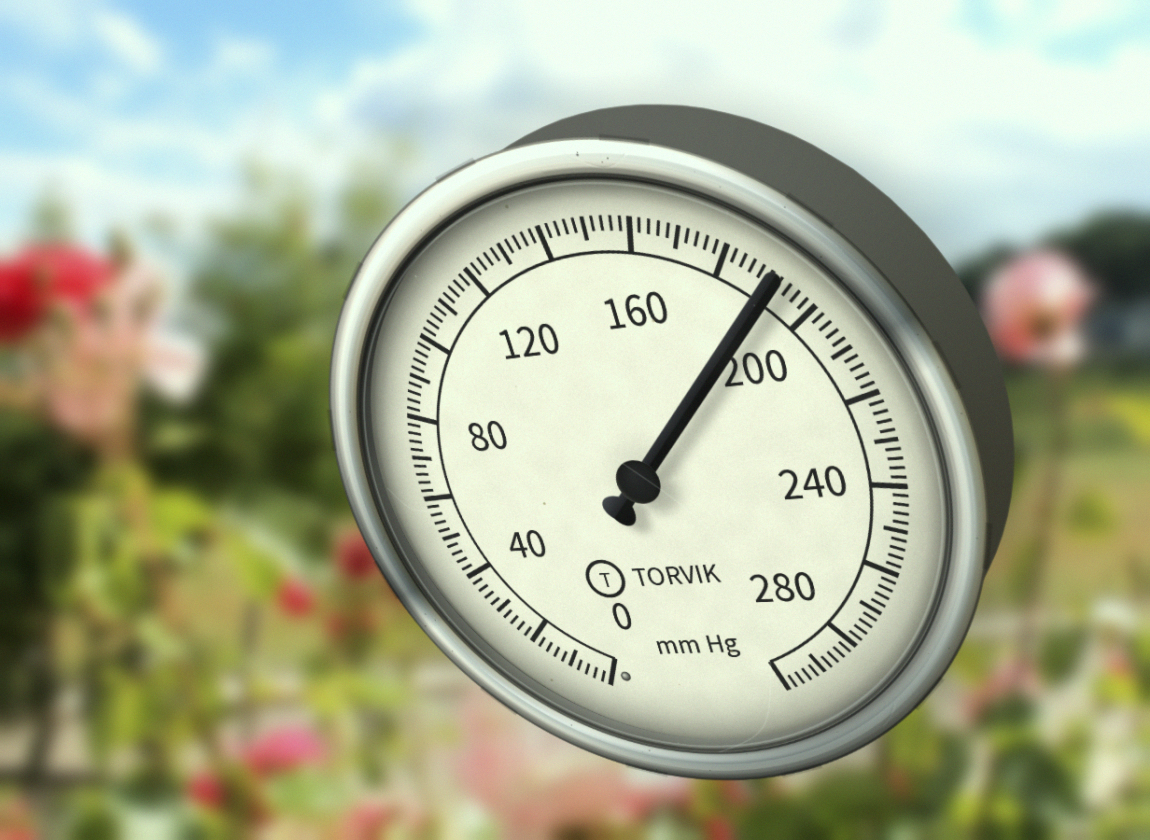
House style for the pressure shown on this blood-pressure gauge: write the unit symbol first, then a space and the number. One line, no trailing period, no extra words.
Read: mmHg 191
